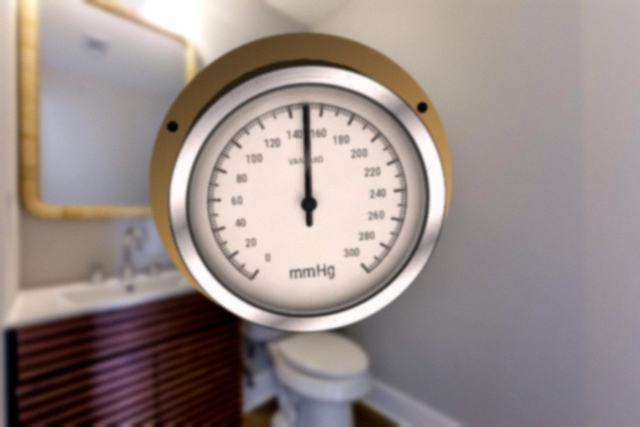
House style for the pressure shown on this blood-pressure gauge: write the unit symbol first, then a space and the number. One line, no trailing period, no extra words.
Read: mmHg 150
